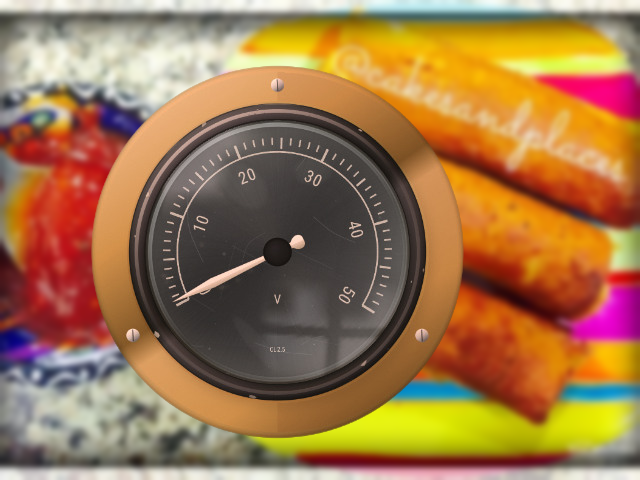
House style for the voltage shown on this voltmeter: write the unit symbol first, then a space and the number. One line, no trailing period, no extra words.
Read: V 0.5
